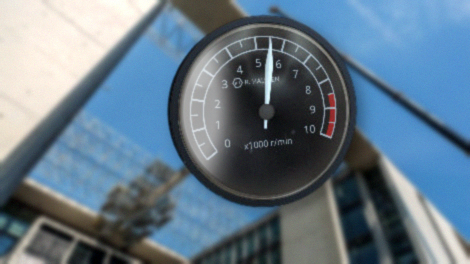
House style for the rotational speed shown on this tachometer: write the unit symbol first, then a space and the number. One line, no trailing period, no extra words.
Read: rpm 5500
